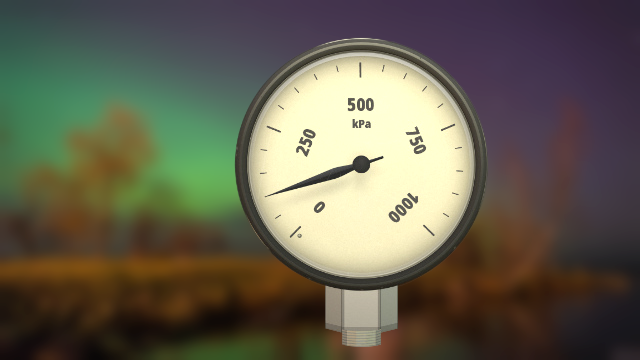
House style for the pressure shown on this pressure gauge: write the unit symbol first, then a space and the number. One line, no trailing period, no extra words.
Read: kPa 100
